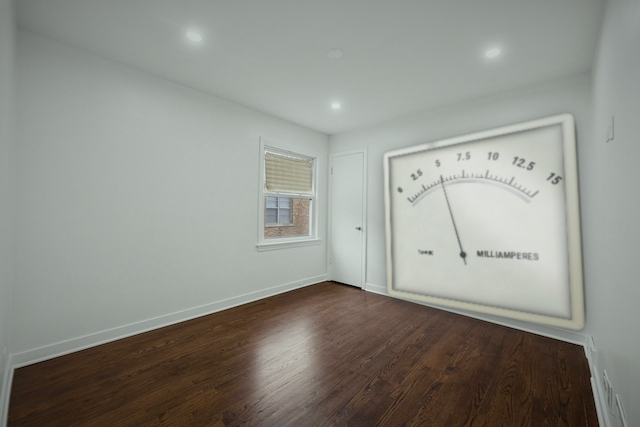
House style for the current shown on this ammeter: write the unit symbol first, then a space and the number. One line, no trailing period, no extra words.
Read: mA 5
